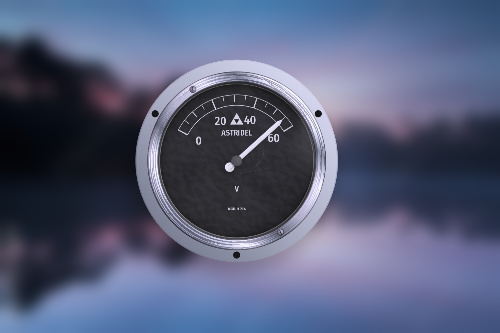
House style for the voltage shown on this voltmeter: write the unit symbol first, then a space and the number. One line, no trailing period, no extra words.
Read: V 55
